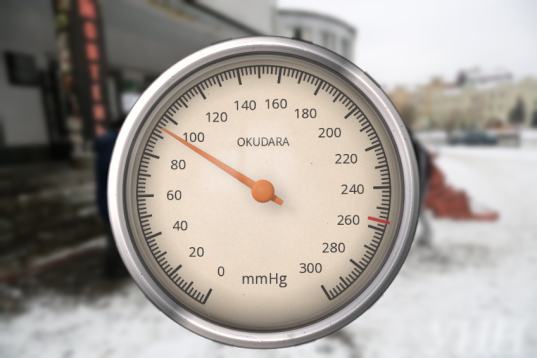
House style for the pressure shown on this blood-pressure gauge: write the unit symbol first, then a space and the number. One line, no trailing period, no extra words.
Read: mmHg 94
